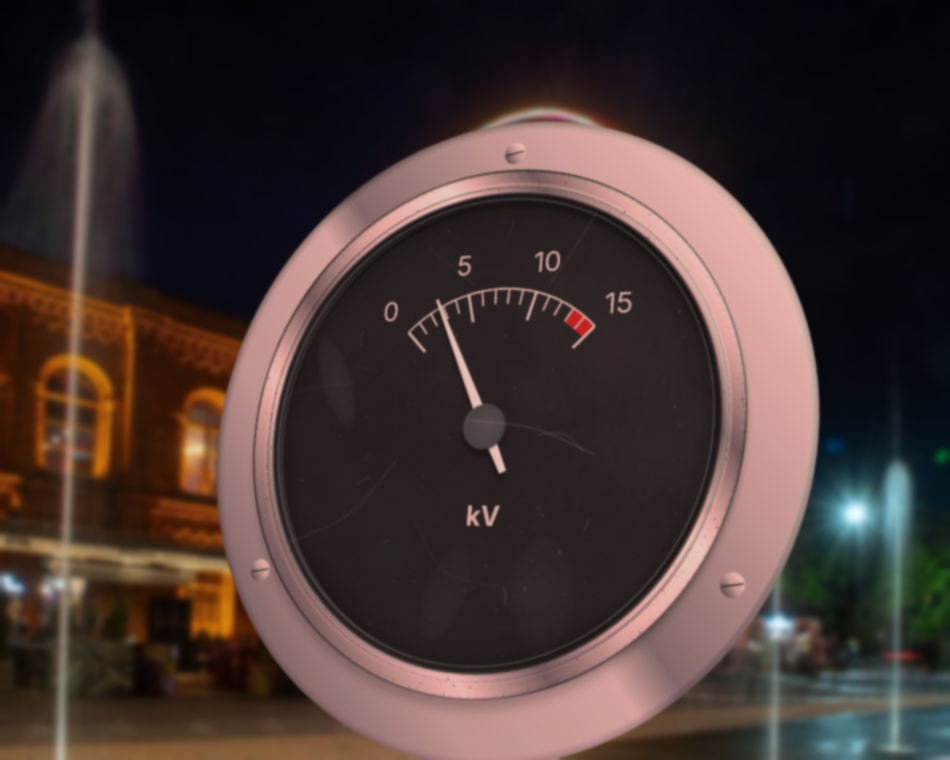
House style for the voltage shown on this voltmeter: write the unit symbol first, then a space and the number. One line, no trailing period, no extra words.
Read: kV 3
